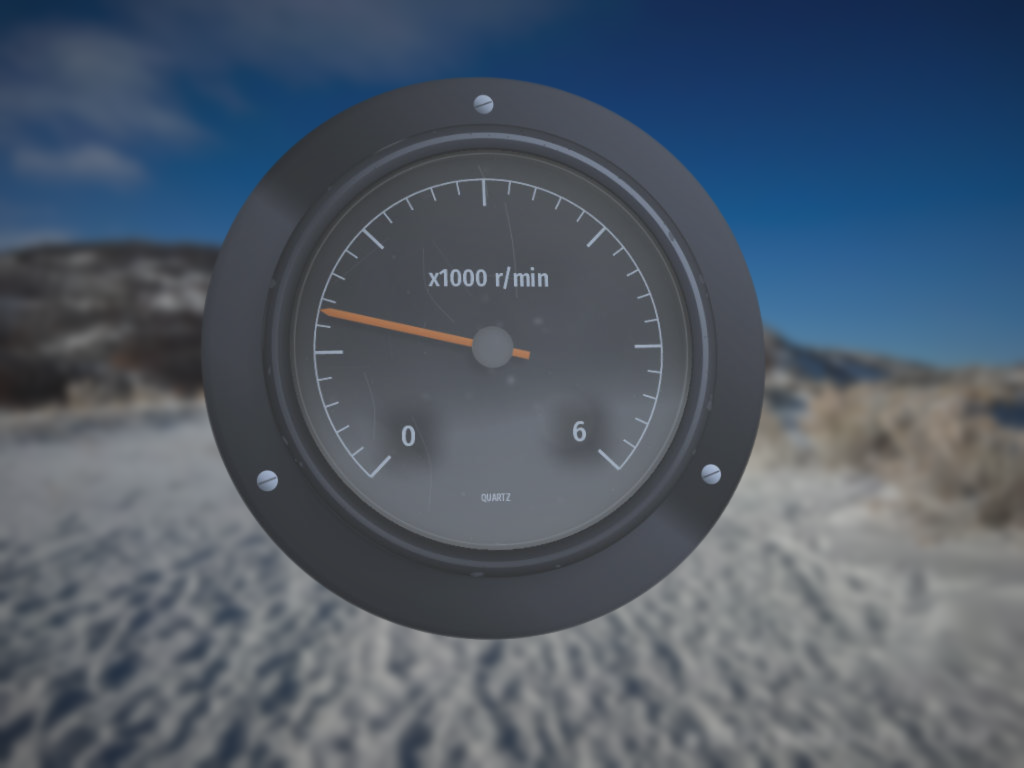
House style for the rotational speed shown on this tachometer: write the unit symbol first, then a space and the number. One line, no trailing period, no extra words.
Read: rpm 1300
